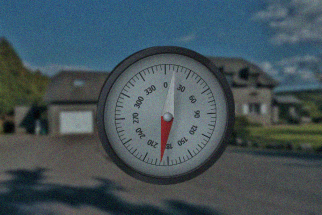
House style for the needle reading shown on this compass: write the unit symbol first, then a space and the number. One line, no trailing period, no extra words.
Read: ° 190
